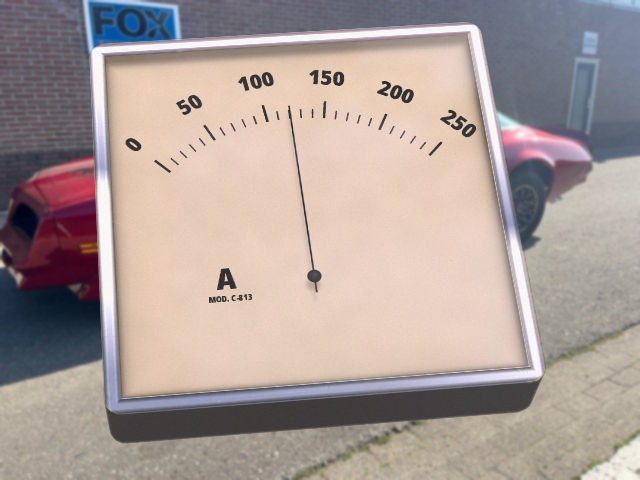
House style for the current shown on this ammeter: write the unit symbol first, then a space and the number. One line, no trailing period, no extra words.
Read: A 120
